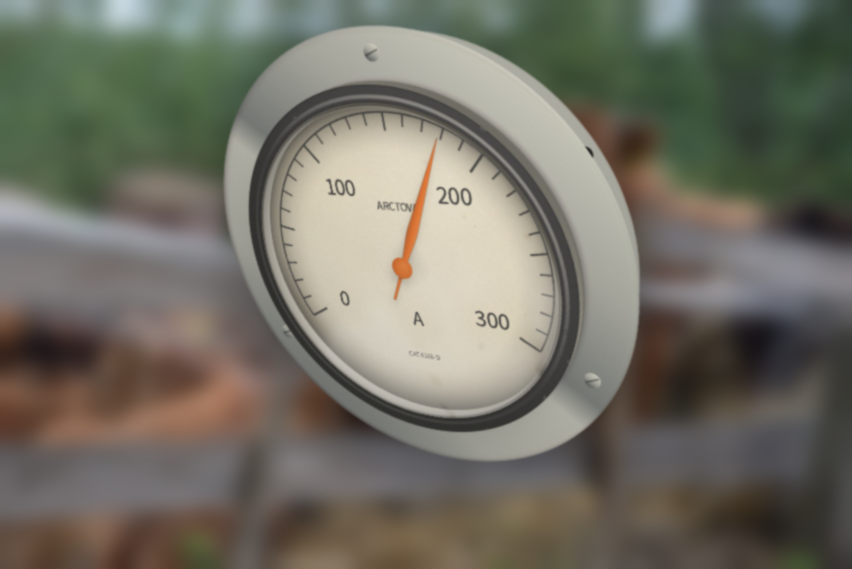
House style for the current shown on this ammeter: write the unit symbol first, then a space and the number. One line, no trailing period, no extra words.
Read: A 180
